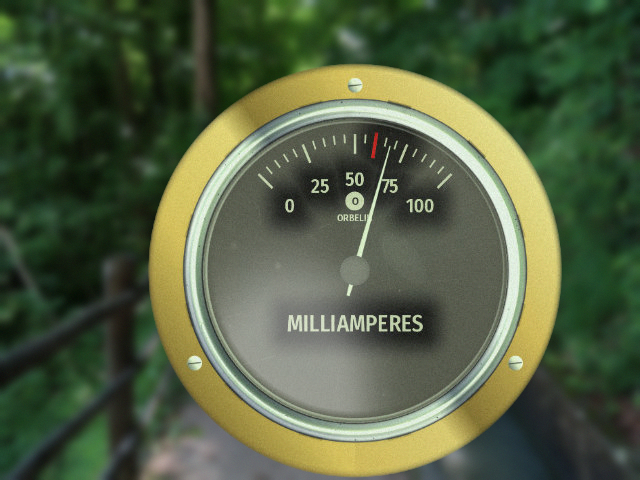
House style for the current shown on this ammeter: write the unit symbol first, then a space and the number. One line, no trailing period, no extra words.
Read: mA 67.5
